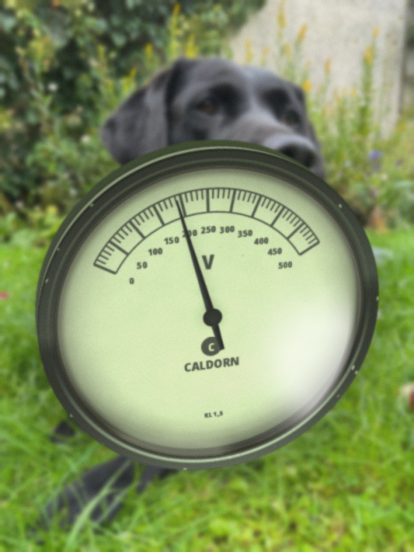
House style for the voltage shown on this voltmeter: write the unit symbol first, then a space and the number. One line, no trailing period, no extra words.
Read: V 190
